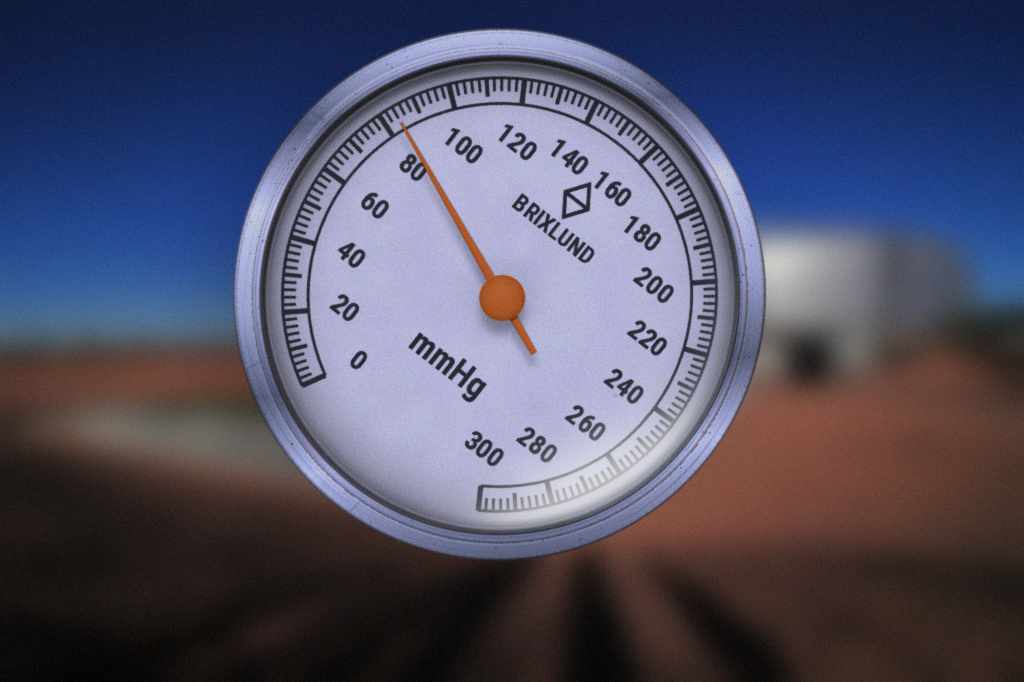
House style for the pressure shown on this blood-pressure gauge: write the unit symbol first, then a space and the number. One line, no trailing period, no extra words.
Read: mmHg 84
